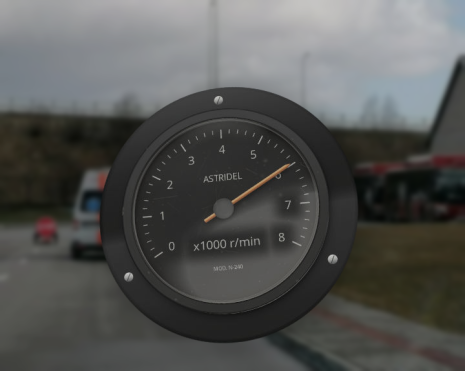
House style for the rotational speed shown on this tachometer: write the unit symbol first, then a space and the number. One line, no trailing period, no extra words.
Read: rpm 6000
